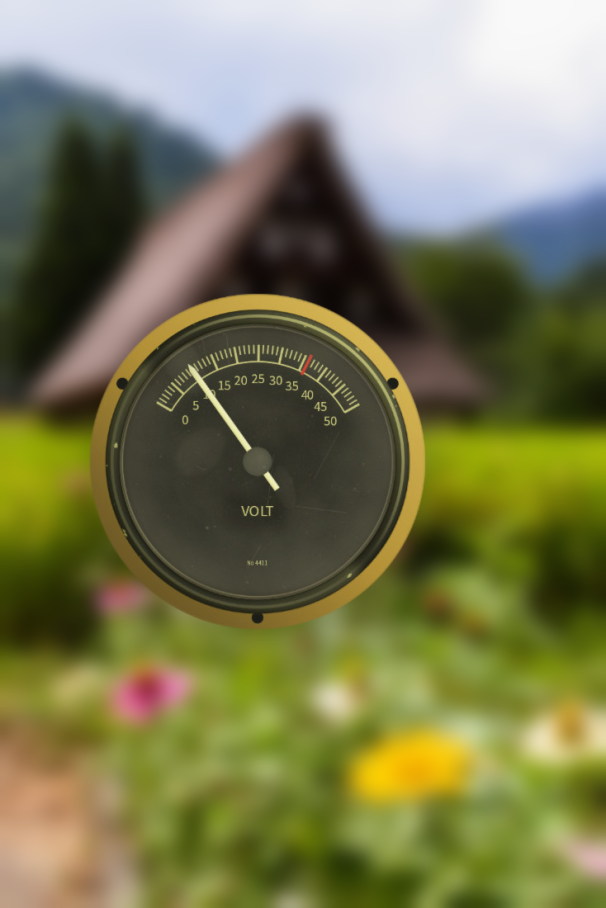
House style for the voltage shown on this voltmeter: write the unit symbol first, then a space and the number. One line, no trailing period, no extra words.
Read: V 10
